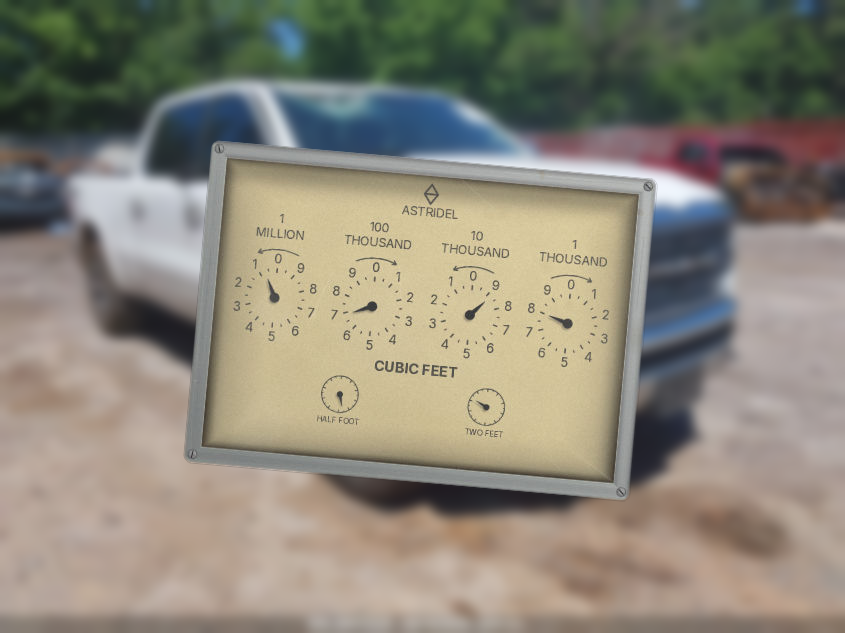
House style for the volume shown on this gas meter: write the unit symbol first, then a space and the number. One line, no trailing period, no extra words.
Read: ft³ 68800
